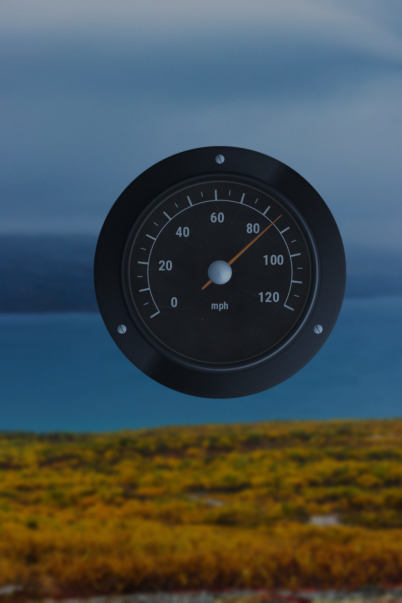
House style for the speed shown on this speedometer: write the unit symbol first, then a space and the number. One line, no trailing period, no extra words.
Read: mph 85
